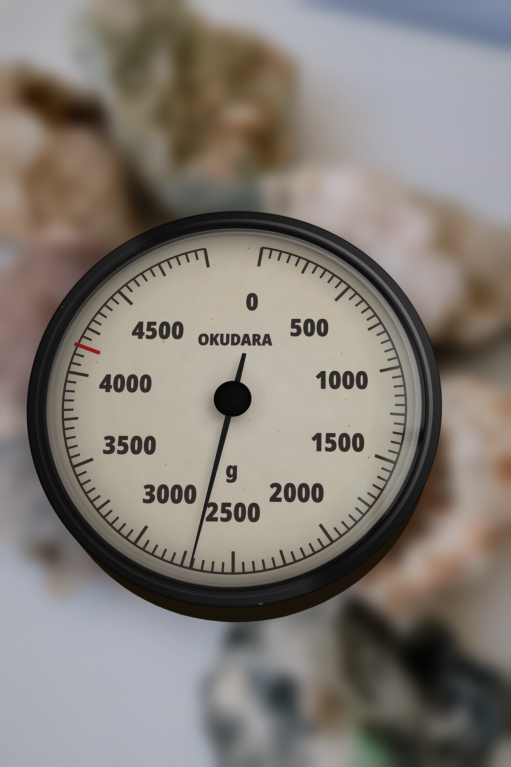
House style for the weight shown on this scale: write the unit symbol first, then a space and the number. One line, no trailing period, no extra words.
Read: g 2700
